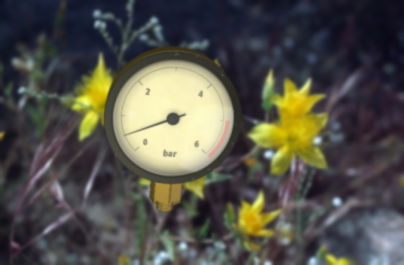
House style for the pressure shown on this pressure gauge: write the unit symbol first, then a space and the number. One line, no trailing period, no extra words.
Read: bar 0.5
